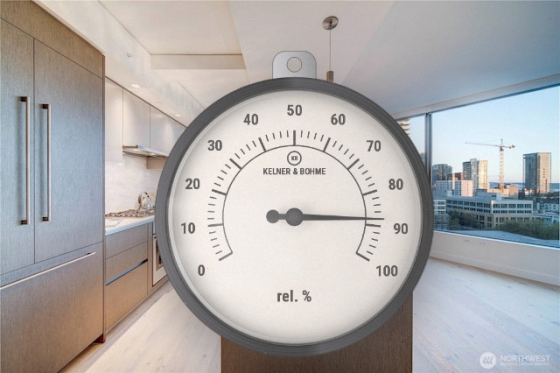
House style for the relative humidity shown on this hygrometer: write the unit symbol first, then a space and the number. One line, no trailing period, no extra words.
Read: % 88
